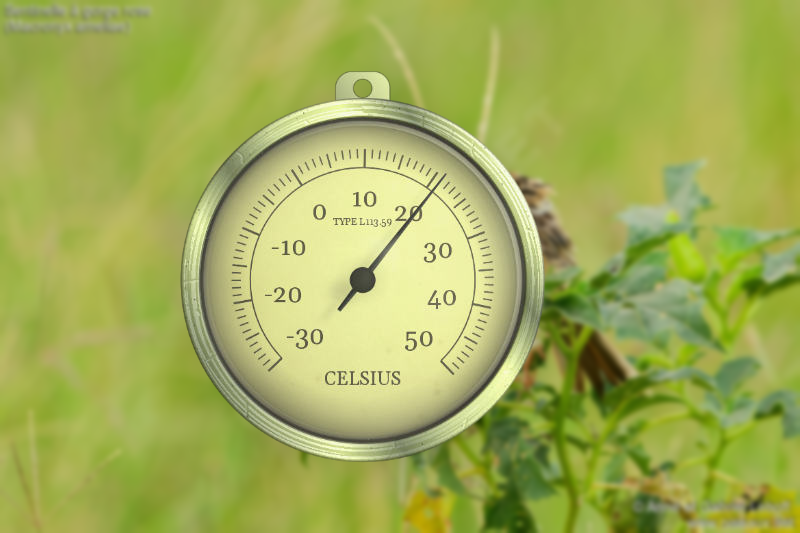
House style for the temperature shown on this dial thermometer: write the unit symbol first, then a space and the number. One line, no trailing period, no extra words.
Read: °C 21
